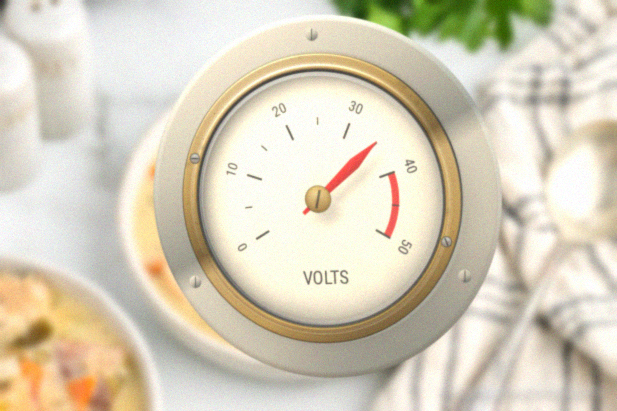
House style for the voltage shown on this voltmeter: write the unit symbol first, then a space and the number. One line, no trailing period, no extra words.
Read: V 35
